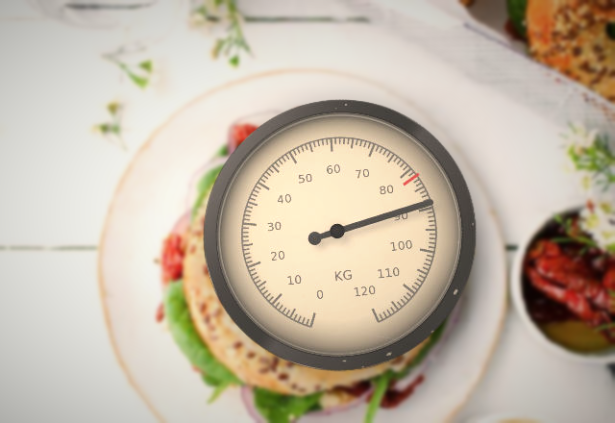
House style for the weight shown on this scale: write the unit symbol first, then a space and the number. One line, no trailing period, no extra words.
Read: kg 89
